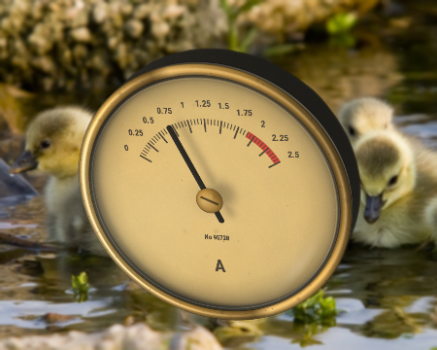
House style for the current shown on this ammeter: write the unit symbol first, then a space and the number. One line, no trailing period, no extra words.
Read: A 0.75
